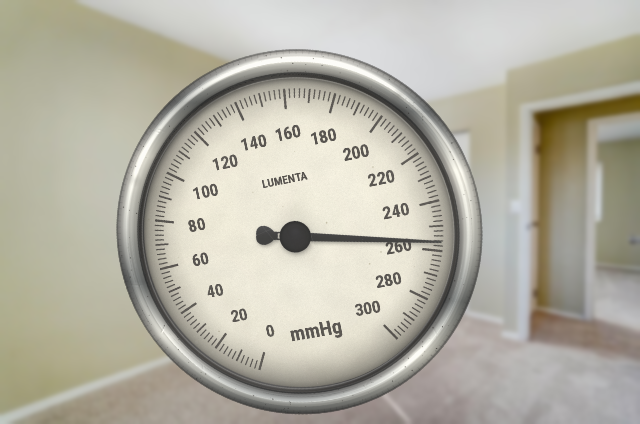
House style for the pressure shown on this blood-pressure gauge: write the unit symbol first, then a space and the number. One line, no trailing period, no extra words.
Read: mmHg 256
